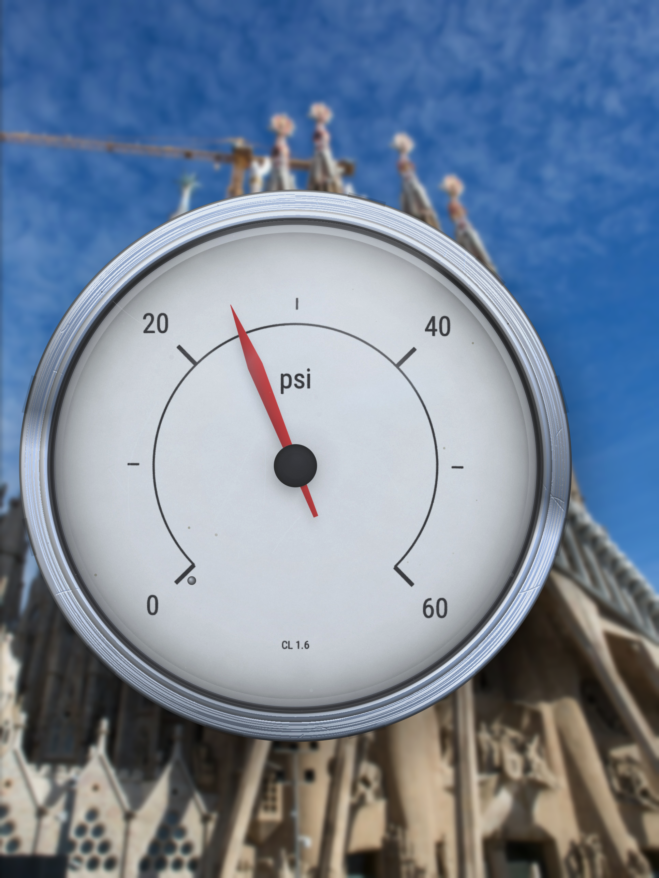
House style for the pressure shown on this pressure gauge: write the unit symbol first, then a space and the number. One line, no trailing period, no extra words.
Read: psi 25
